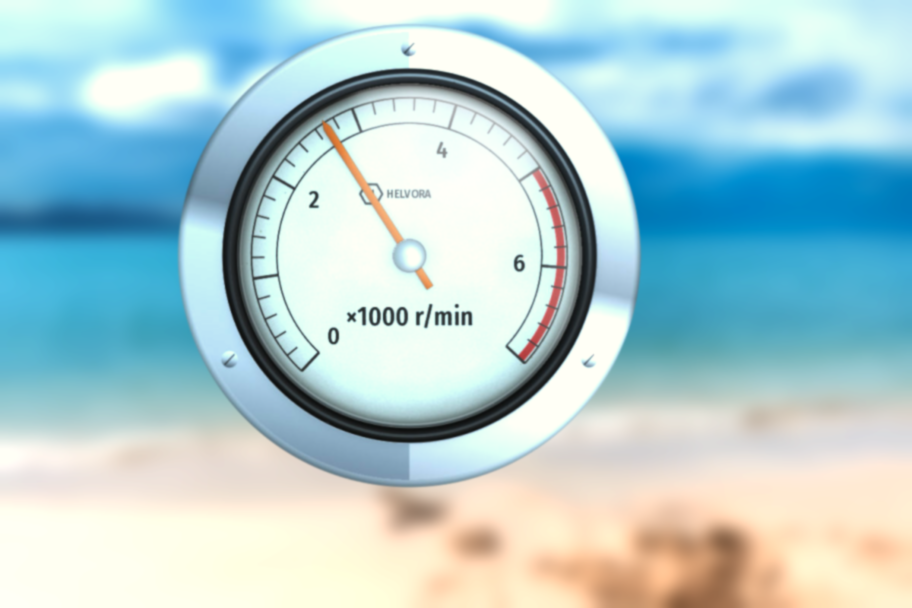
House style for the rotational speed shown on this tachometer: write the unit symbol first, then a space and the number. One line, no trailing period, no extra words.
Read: rpm 2700
